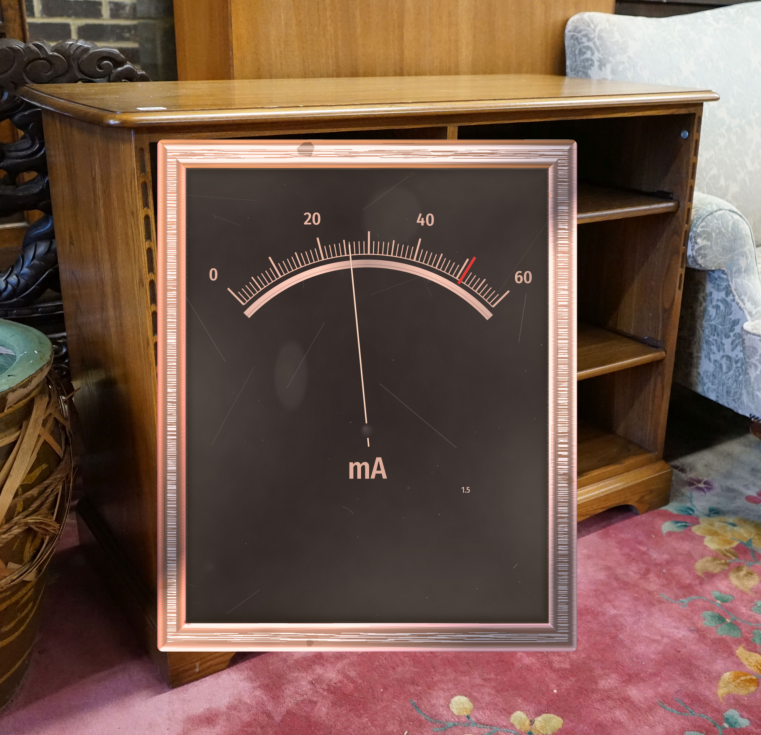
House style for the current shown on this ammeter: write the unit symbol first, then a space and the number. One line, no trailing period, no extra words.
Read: mA 26
